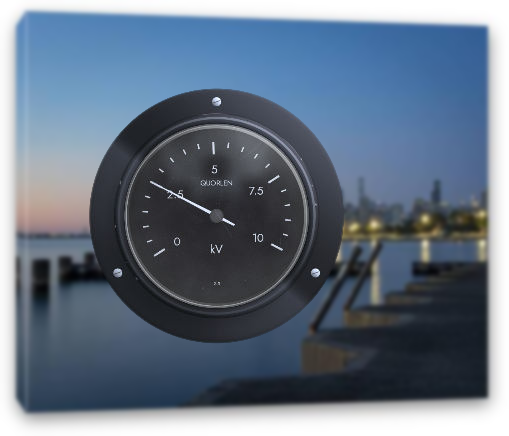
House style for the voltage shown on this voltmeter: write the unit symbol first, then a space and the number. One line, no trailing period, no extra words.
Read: kV 2.5
